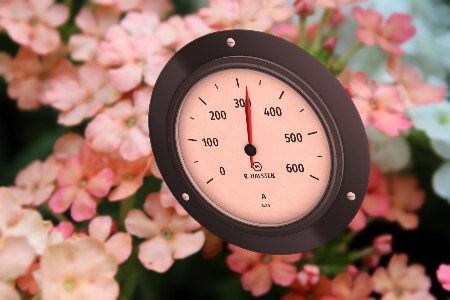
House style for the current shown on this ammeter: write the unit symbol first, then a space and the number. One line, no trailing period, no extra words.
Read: A 325
